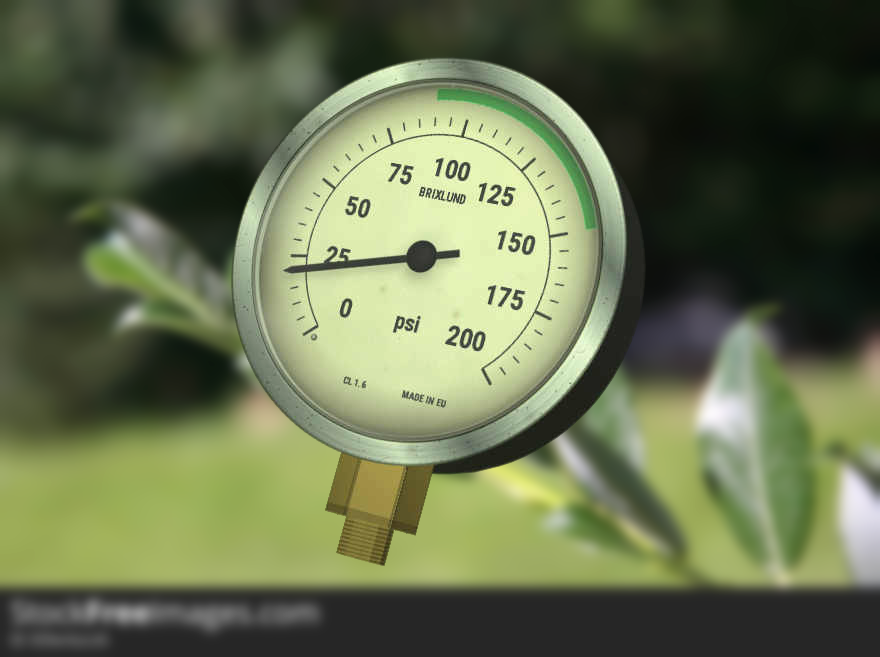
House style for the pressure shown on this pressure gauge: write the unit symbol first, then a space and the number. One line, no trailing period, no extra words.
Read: psi 20
